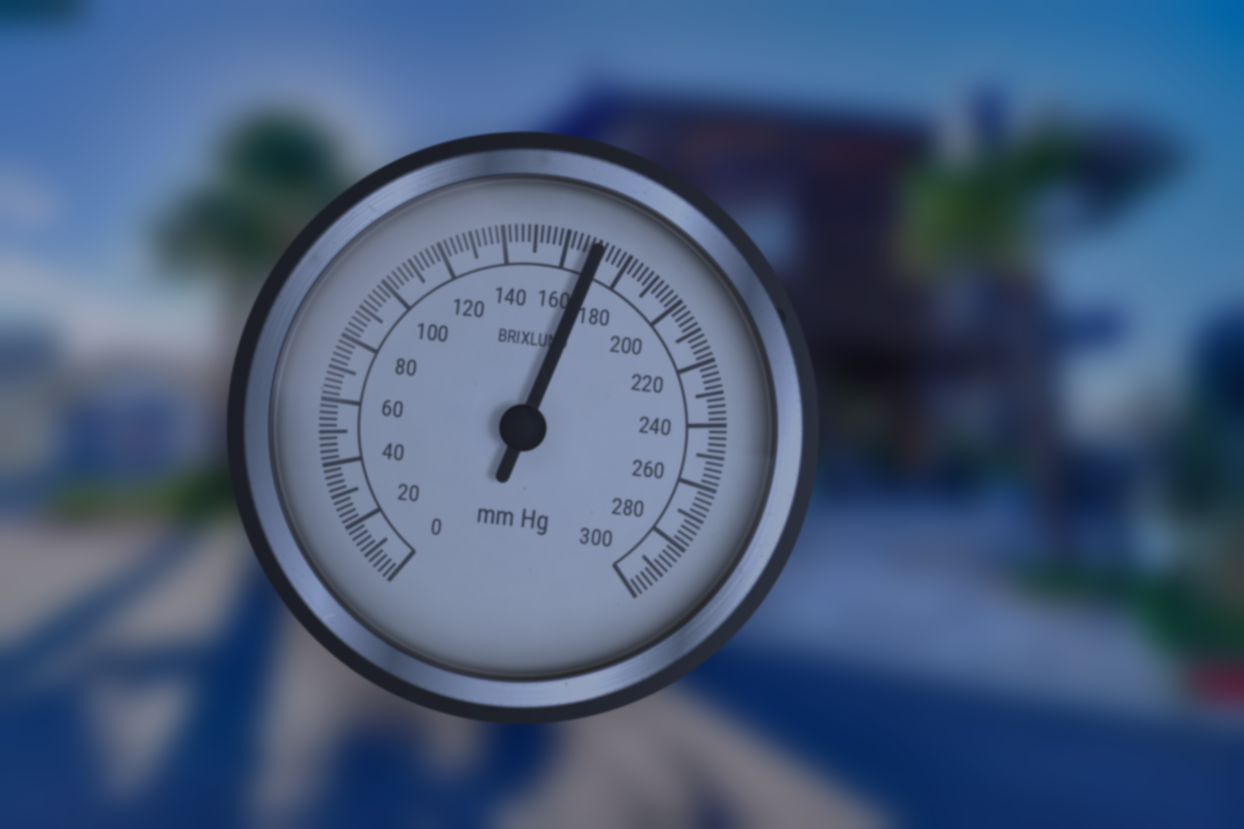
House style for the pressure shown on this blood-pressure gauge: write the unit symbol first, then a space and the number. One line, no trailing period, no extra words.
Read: mmHg 170
